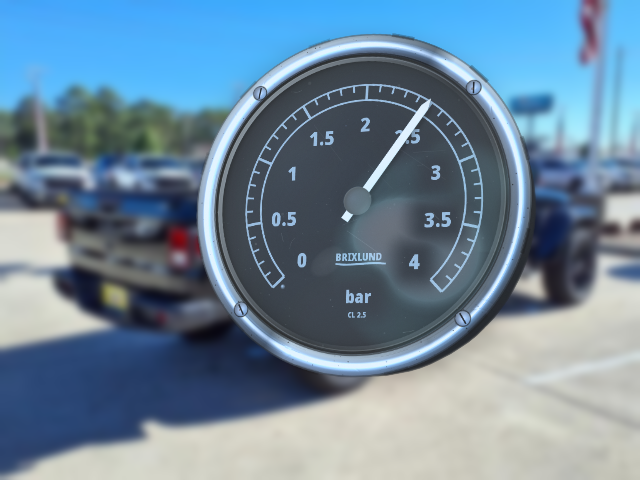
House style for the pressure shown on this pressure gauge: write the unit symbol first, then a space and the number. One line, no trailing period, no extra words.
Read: bar 2.5
